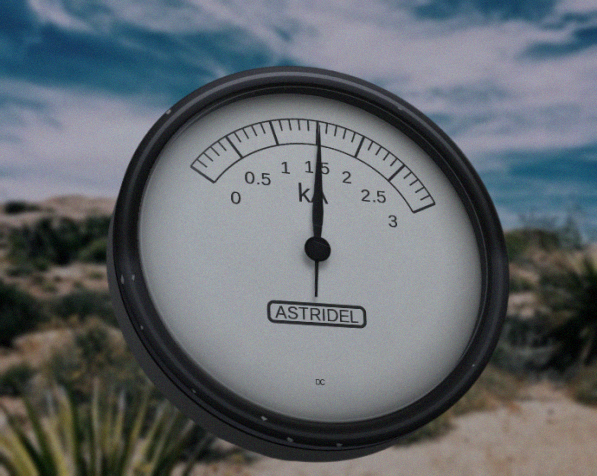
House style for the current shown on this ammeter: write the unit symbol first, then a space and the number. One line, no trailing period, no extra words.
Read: kA 1.5
